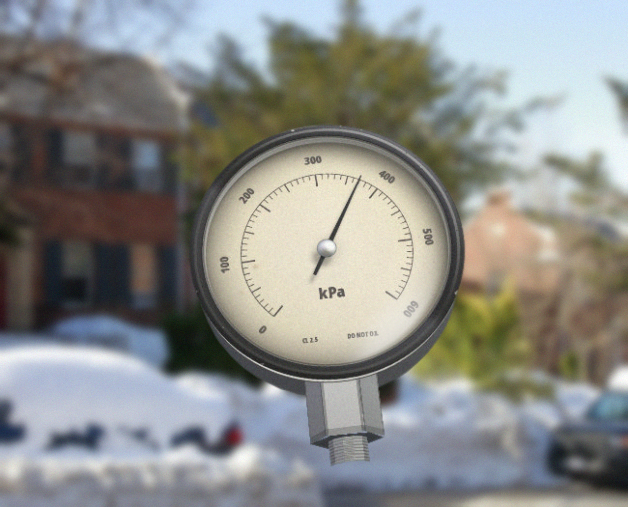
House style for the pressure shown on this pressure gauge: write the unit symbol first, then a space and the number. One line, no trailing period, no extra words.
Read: kPa 370
